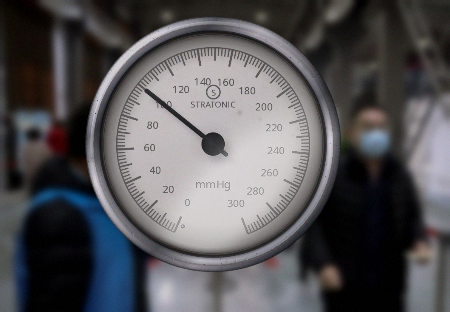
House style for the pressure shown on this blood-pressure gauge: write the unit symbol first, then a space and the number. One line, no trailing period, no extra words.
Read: mmHg 100
